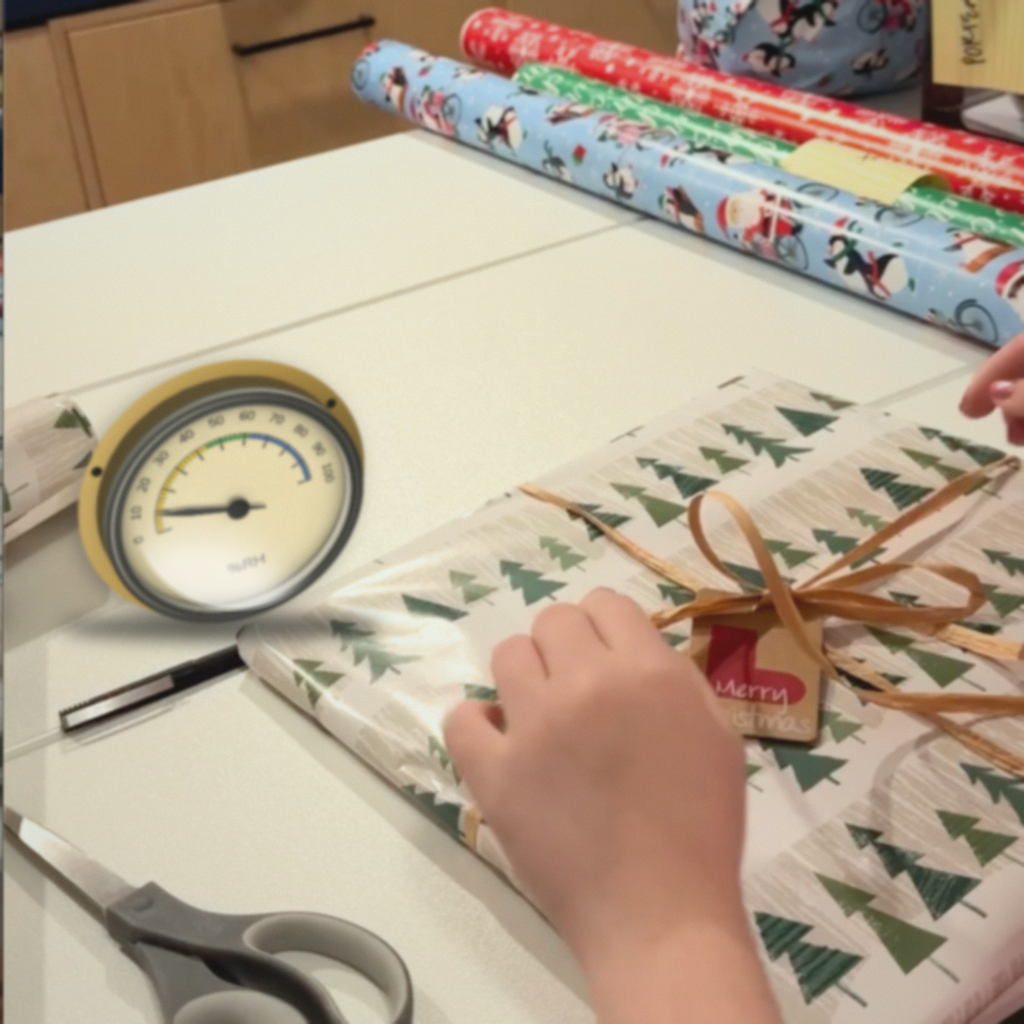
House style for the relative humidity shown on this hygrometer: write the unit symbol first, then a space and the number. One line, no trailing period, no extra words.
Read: % 10
